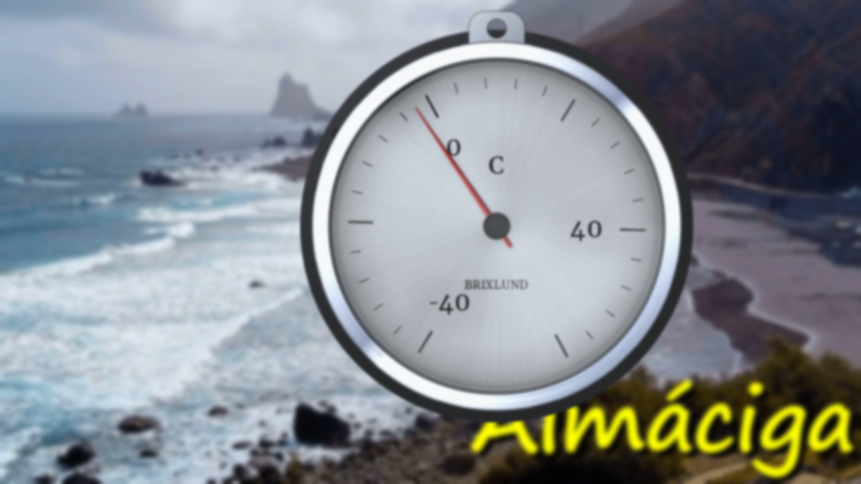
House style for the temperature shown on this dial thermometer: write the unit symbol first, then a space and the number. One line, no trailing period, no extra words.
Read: °C -2
